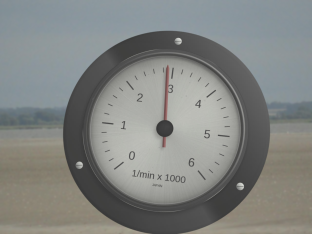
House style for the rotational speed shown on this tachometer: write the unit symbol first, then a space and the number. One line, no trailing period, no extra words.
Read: rpm 2900
